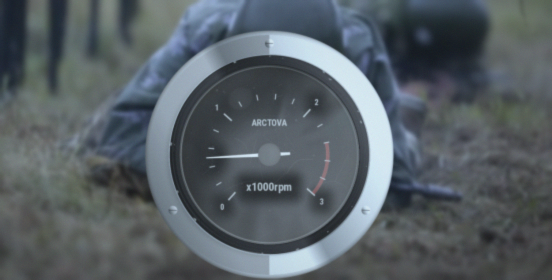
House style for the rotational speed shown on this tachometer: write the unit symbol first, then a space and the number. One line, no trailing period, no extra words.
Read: rpm 500
